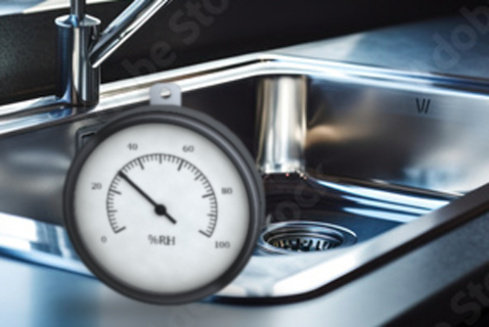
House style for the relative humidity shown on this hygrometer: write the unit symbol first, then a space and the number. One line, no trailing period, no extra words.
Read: % 30
